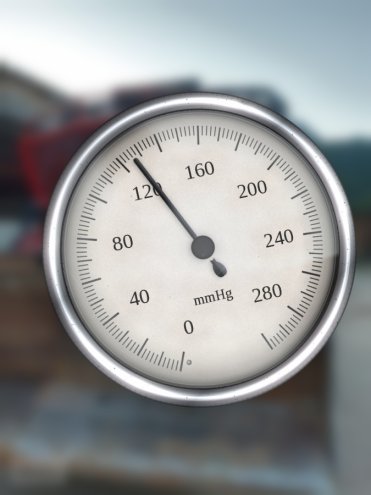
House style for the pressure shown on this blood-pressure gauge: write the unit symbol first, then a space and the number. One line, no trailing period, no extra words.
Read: mmHg 126
